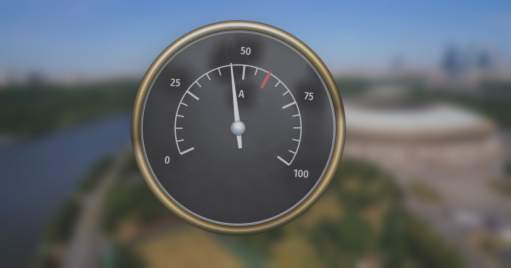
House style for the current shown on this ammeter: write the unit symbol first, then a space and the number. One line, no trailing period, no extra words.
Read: A 45
